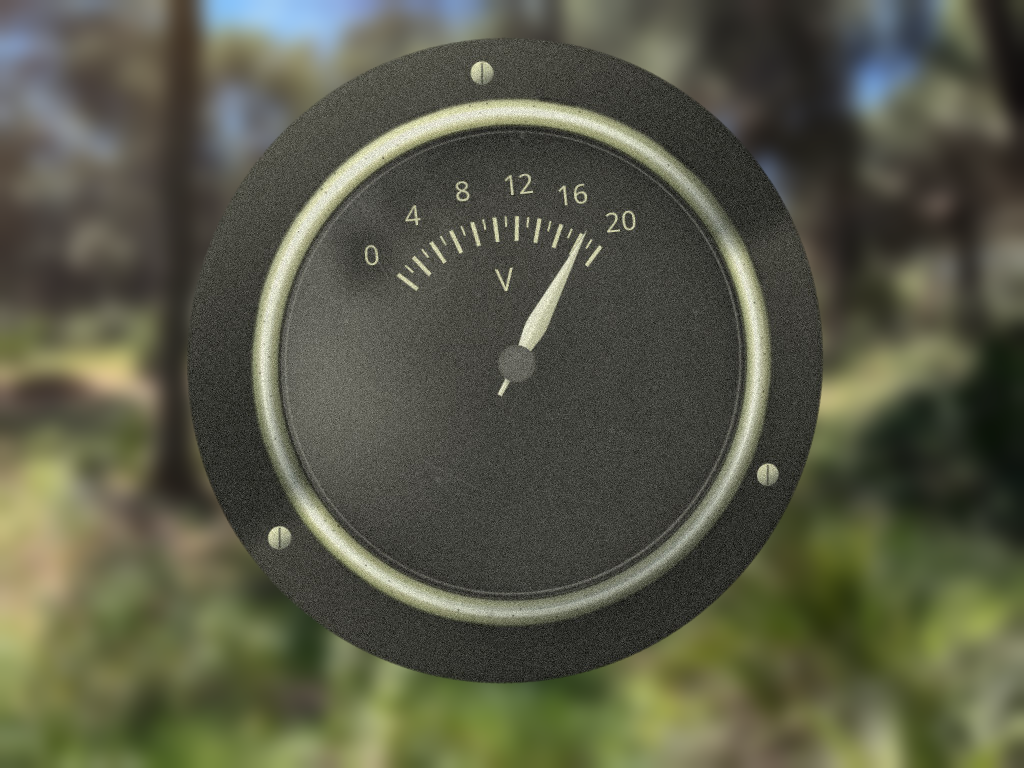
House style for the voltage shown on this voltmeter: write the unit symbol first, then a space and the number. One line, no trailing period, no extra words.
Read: V 18
